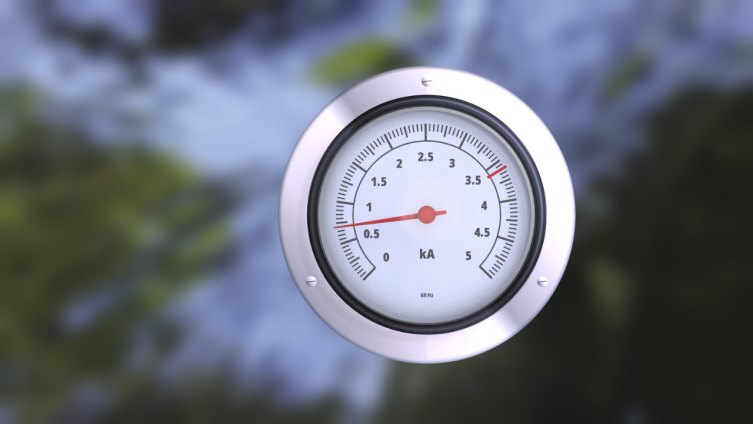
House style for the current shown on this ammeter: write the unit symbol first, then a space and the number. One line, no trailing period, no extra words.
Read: kA 0.7
